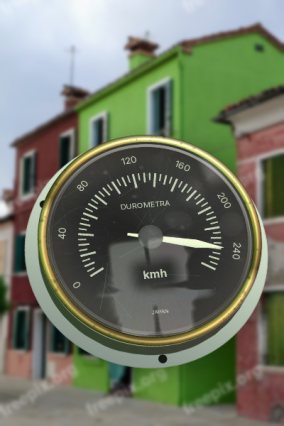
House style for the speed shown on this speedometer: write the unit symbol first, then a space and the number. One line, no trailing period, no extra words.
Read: km/h 240
